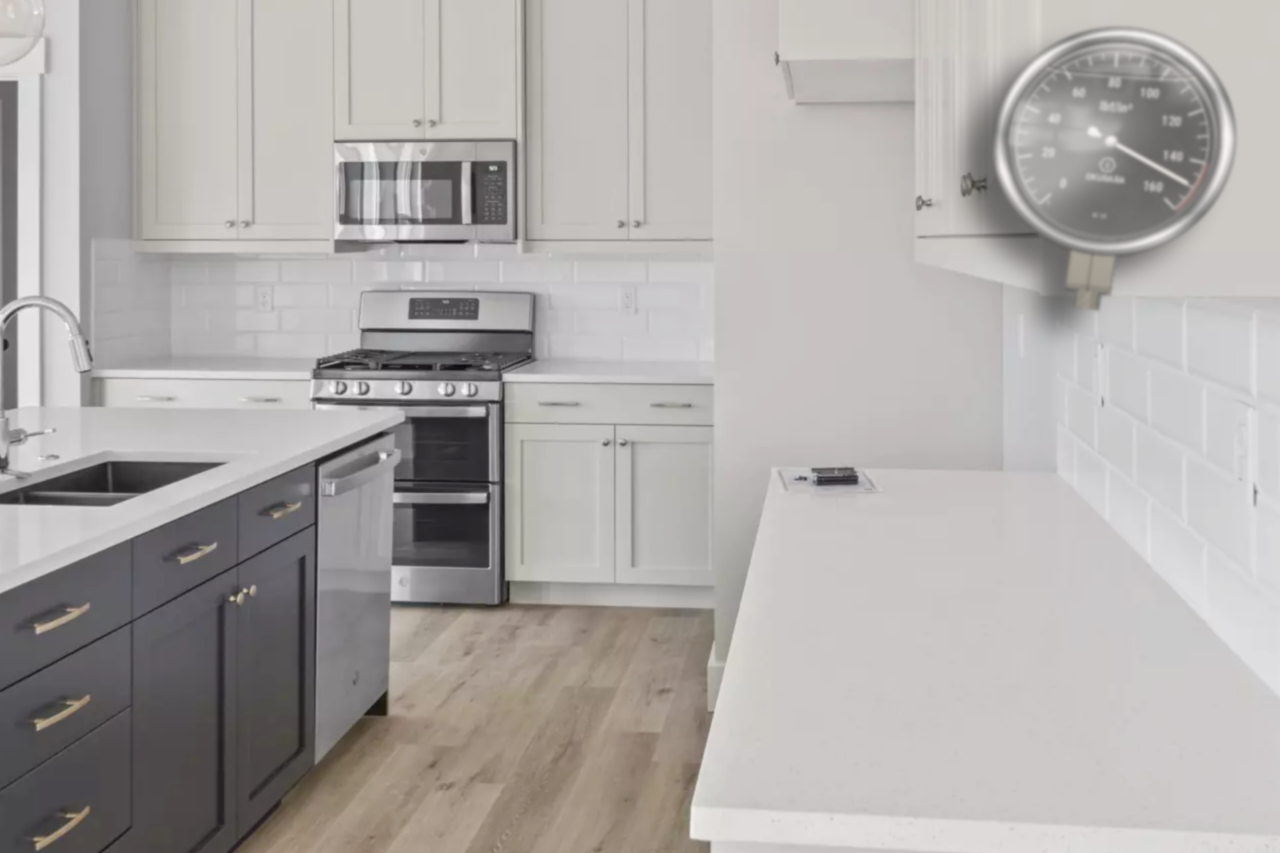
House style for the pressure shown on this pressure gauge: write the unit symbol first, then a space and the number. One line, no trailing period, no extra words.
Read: psi 150
